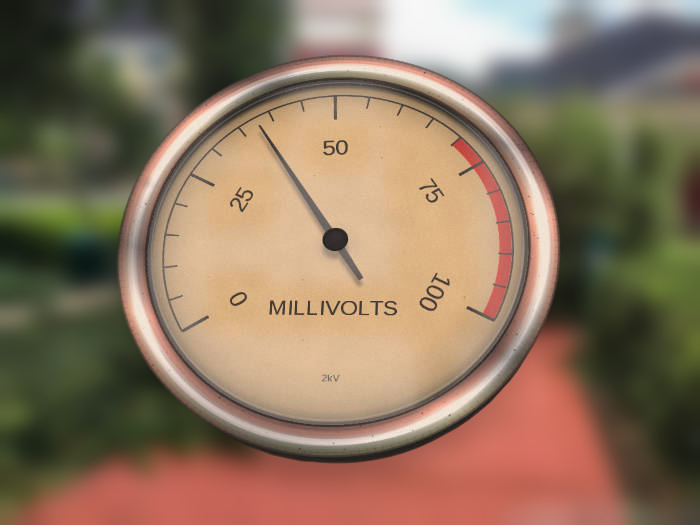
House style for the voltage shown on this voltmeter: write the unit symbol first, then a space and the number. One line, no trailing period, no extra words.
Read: mV 37.5
